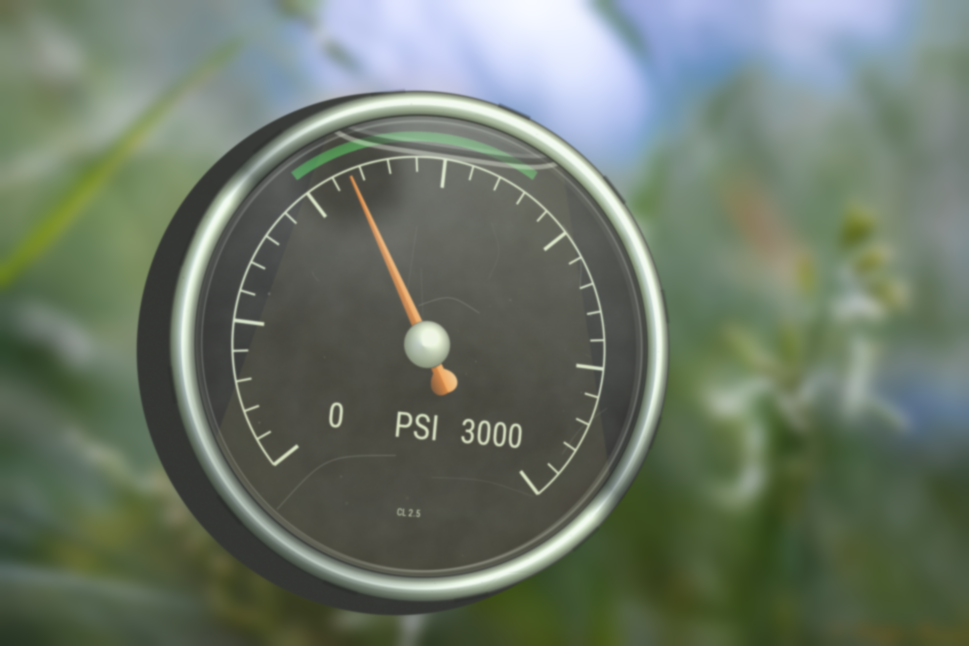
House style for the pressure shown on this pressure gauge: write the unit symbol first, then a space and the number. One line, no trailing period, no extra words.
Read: psi 1150
